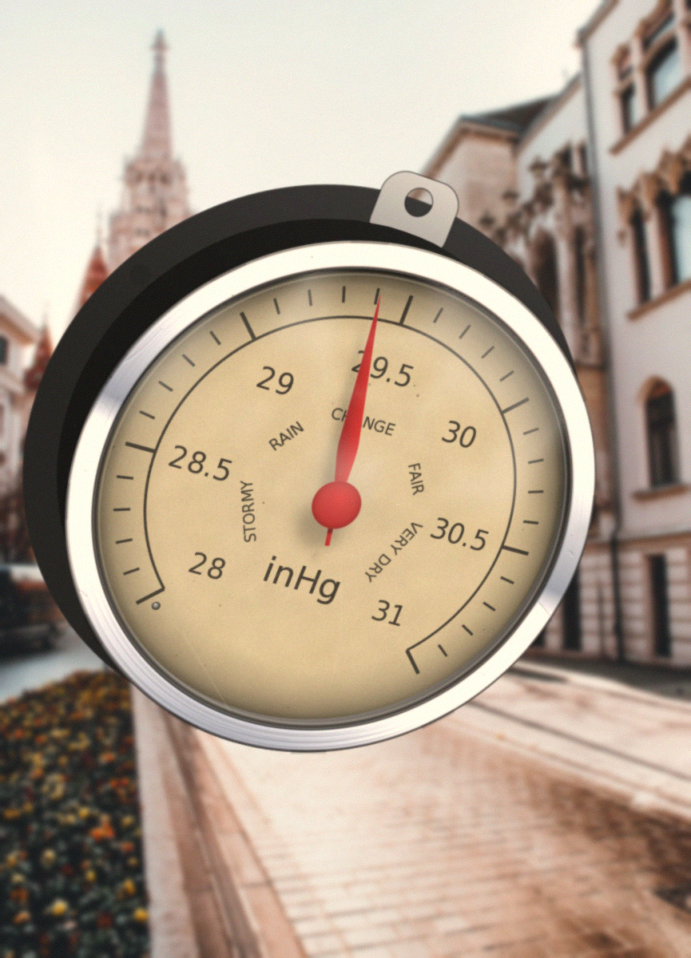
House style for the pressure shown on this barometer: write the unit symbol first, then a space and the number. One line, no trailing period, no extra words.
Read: inHg 29.4
